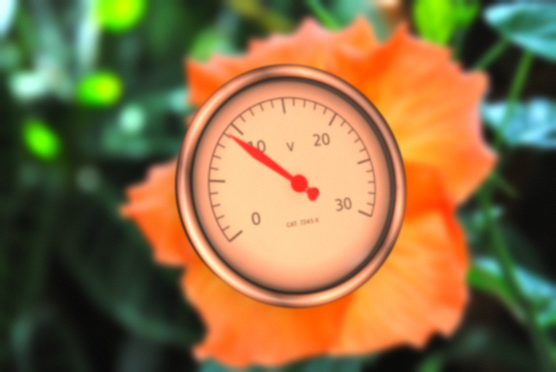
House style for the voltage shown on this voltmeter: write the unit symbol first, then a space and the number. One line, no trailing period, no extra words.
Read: V 9
